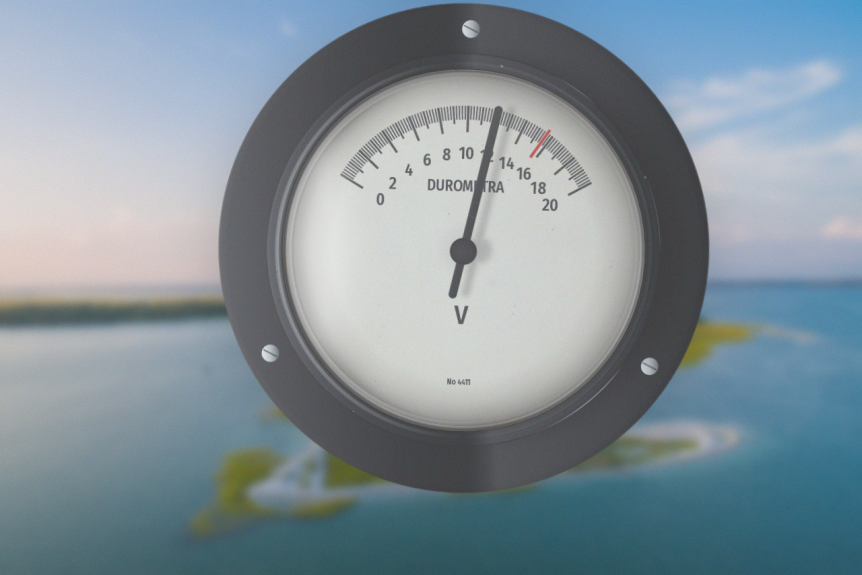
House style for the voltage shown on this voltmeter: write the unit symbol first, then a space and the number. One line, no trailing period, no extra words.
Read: V 12
